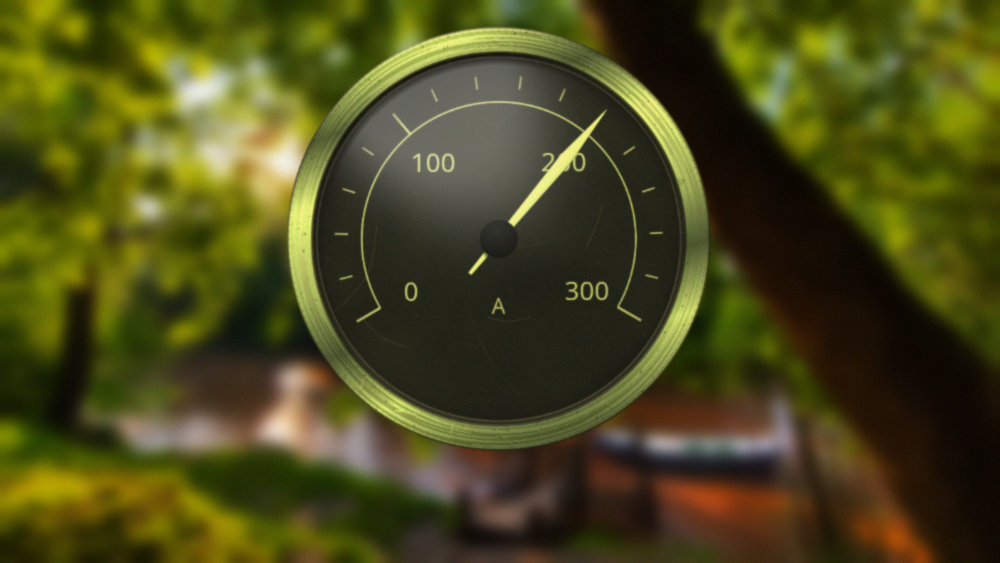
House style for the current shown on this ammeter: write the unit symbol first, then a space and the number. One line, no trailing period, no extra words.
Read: A 200
